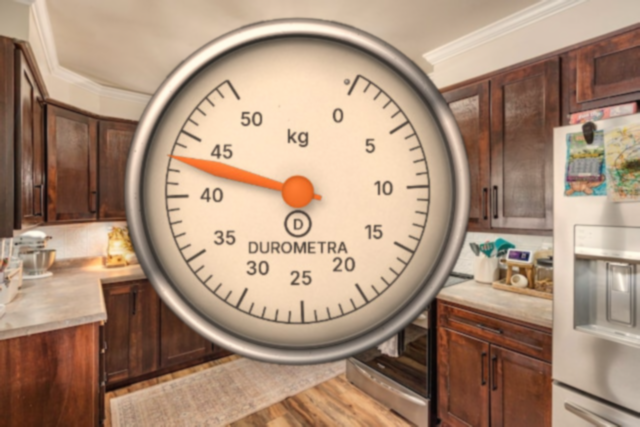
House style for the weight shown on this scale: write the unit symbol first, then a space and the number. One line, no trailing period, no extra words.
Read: kg 43
